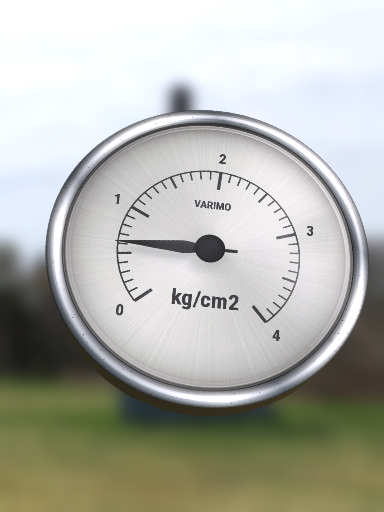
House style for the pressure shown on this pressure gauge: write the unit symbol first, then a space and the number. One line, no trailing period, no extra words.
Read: kg/cm² 0.6
